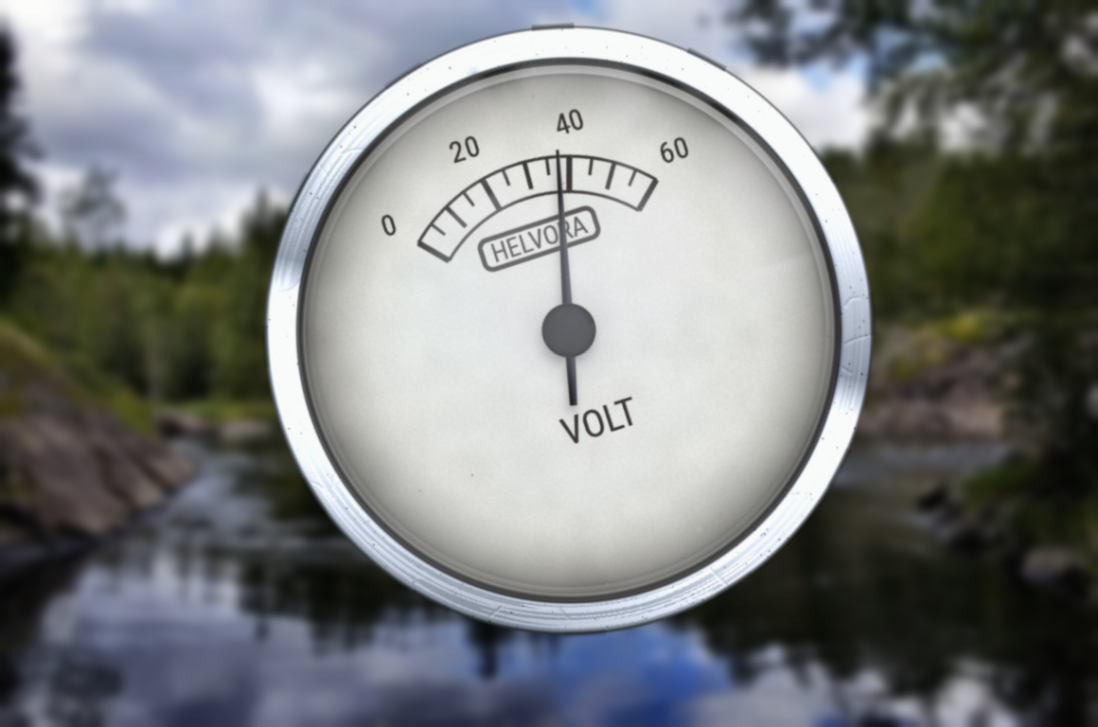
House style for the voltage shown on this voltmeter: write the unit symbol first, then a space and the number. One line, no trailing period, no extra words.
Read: V 37.5
